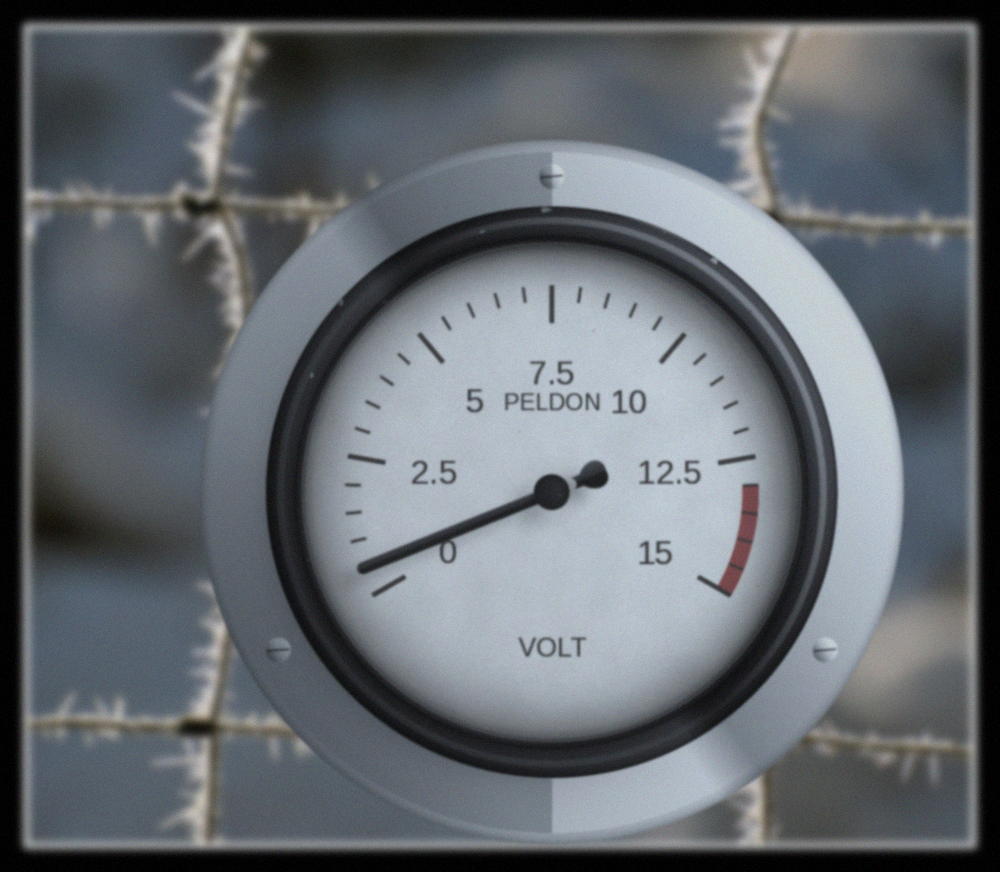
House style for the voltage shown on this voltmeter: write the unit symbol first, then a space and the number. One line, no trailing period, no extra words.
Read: V 0.5
